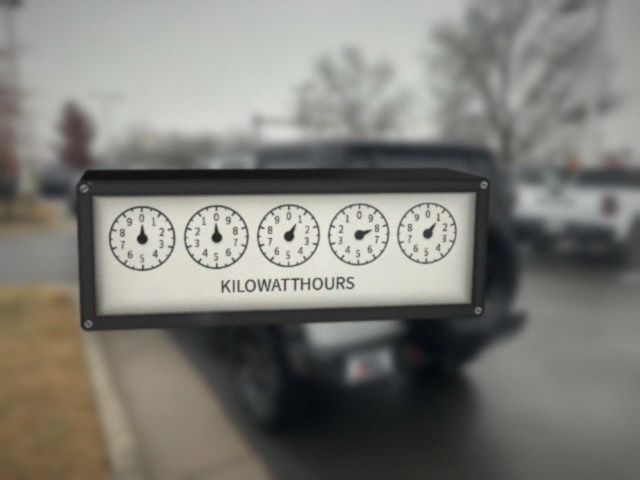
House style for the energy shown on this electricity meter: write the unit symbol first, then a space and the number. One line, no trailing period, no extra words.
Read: kWh 81
